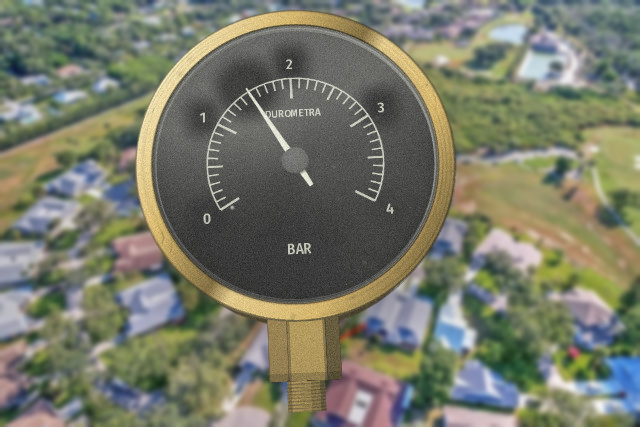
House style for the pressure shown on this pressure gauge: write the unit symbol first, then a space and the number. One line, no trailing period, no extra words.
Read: bar 1.5
